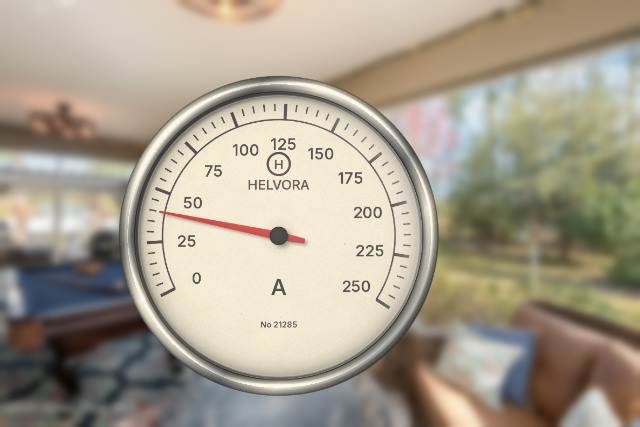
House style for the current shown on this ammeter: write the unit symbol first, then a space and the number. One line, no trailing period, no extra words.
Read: A 40
